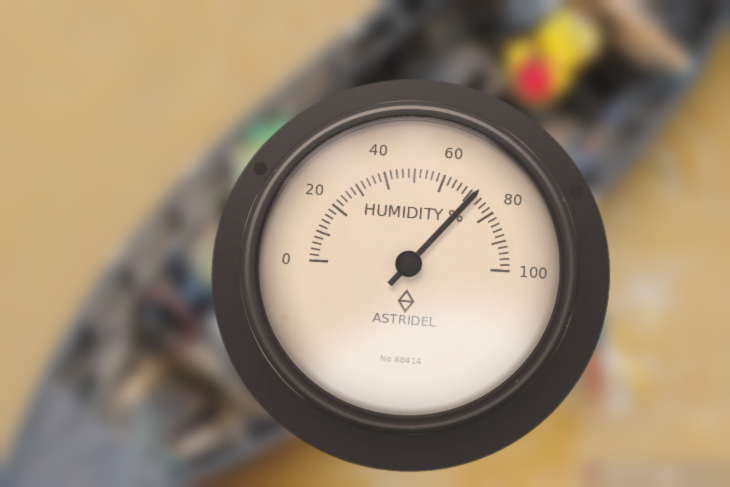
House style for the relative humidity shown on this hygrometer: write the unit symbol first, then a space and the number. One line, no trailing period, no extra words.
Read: % 72
